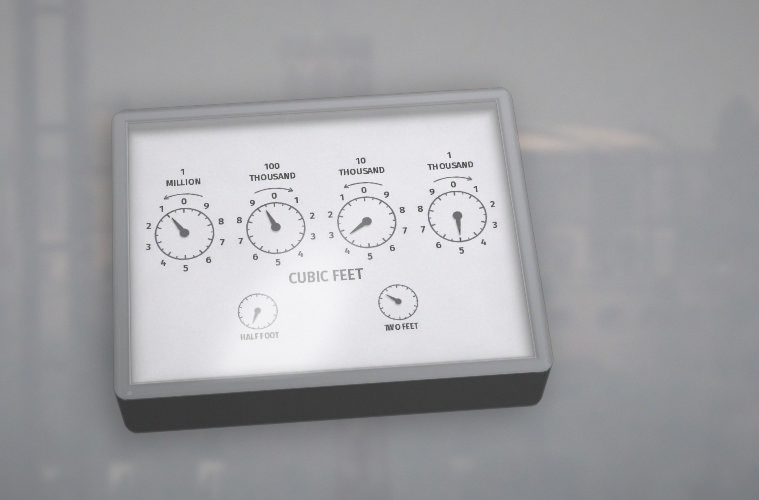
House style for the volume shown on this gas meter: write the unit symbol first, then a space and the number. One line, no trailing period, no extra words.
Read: ft³ 93500
